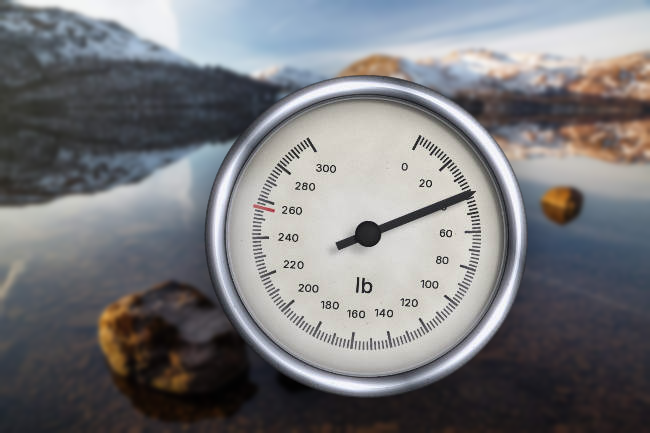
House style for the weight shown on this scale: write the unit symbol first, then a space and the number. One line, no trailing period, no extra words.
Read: lb 40
